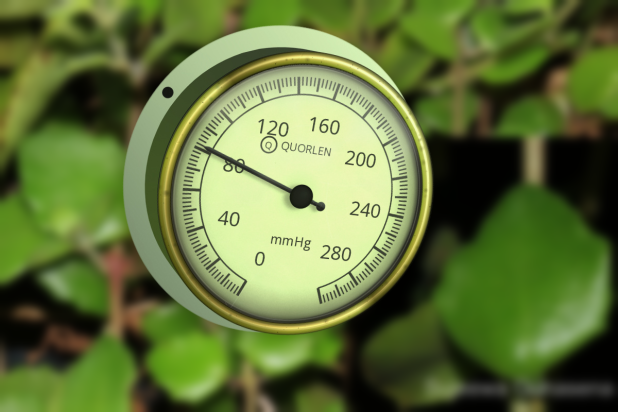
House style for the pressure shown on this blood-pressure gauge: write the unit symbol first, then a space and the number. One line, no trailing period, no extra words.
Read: mmHg 82
